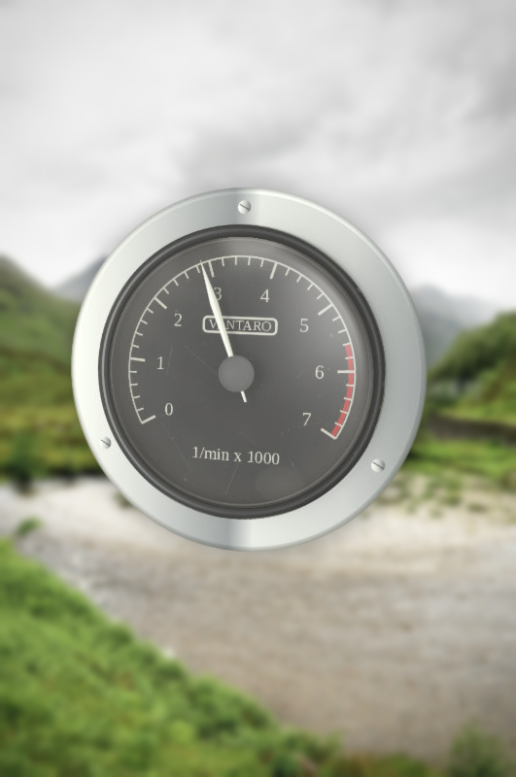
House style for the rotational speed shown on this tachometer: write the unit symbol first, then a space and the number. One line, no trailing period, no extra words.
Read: rpm 2900
